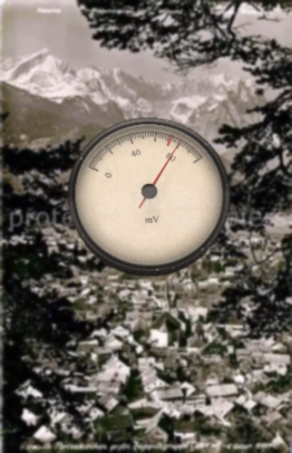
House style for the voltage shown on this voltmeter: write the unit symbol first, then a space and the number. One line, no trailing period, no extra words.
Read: mV 80
